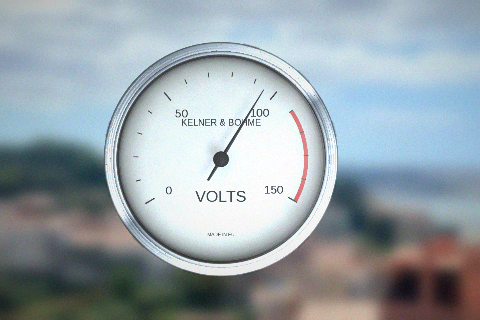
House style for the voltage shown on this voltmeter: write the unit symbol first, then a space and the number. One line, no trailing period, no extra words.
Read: V 95
